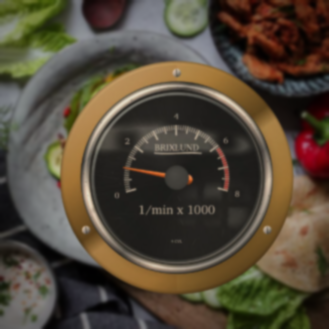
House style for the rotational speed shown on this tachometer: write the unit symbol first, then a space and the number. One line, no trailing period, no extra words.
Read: rpm 1000
